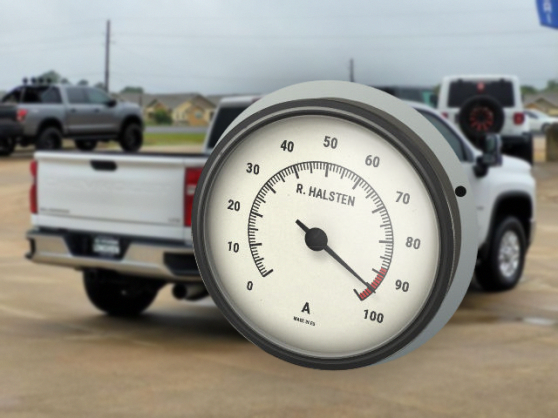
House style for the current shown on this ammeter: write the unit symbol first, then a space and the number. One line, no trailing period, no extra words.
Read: A 95
